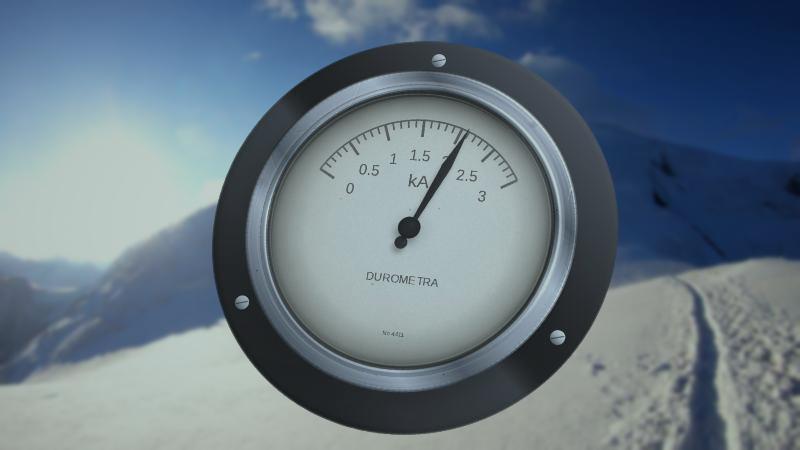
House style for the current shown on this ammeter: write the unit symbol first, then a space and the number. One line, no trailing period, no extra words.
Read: kA 2.1
